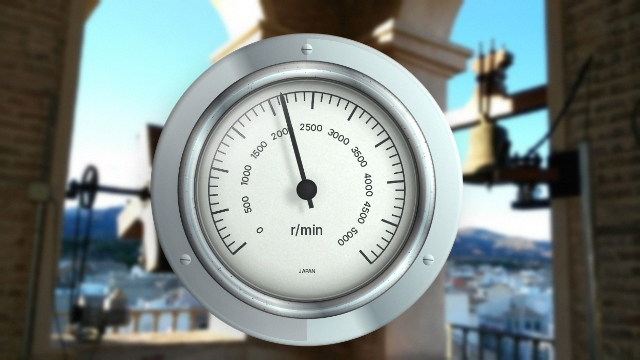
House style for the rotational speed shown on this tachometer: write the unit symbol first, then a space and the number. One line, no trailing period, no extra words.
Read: rpm 2150
